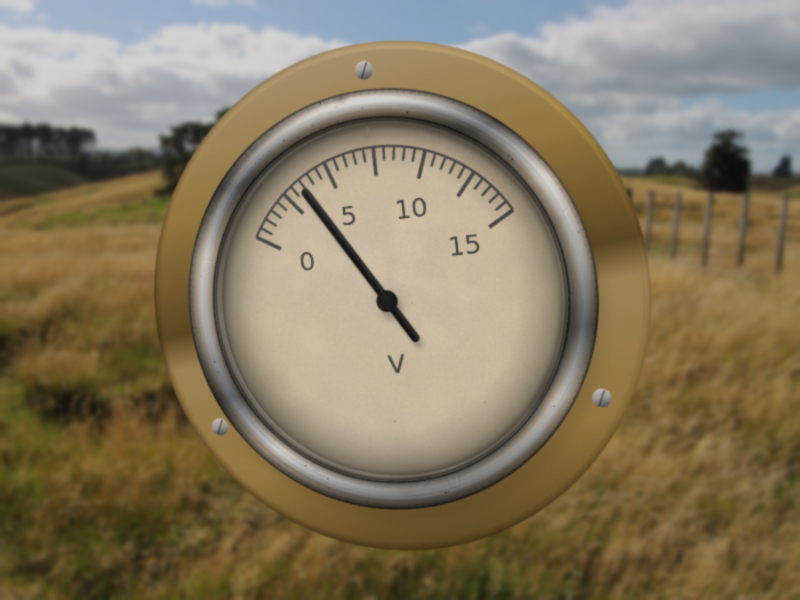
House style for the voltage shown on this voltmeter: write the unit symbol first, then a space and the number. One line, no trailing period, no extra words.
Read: V 3.5
